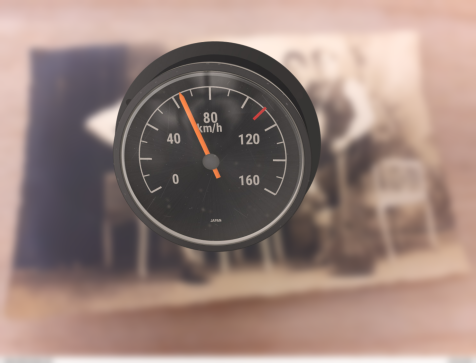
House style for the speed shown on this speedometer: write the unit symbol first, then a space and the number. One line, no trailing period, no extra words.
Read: km/h 65
